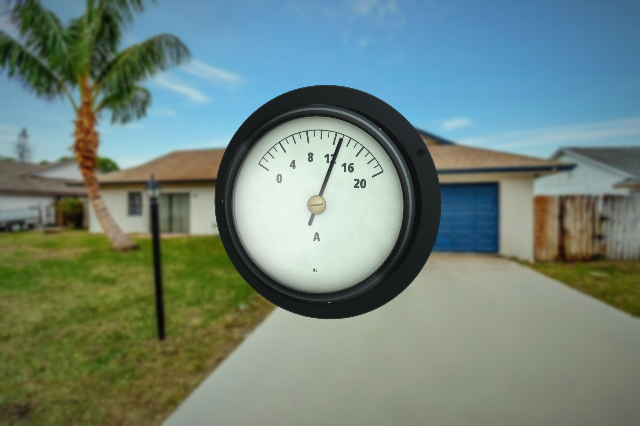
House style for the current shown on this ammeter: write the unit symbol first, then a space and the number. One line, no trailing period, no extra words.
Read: A 13
